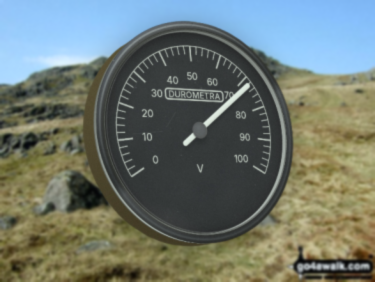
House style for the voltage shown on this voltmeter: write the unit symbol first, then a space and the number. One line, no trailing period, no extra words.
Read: V 72
